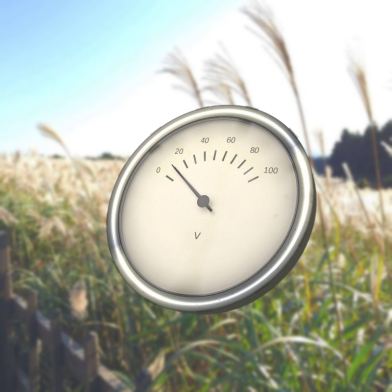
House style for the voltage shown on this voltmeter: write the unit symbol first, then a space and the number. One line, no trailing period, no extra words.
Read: V 10
